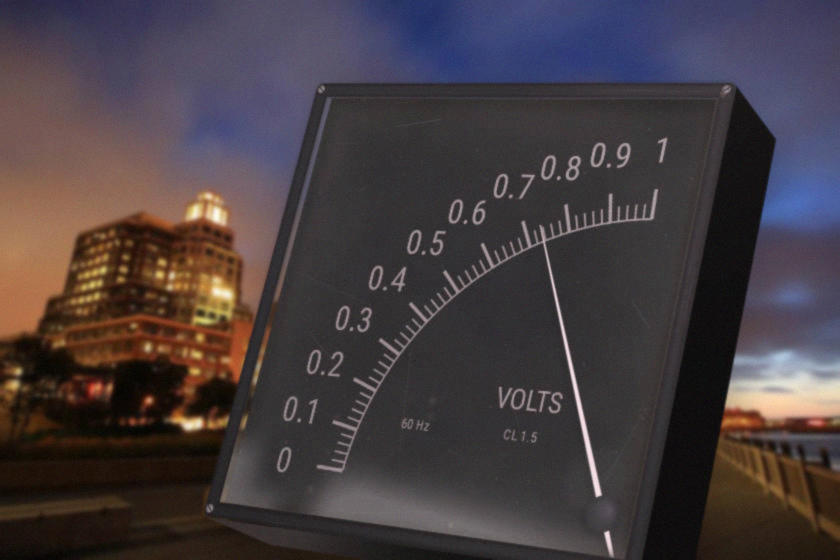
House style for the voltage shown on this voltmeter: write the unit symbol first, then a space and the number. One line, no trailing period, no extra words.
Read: V 0.74
